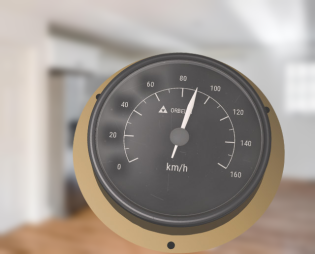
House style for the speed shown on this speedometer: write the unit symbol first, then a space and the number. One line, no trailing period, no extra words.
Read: km/h 90
